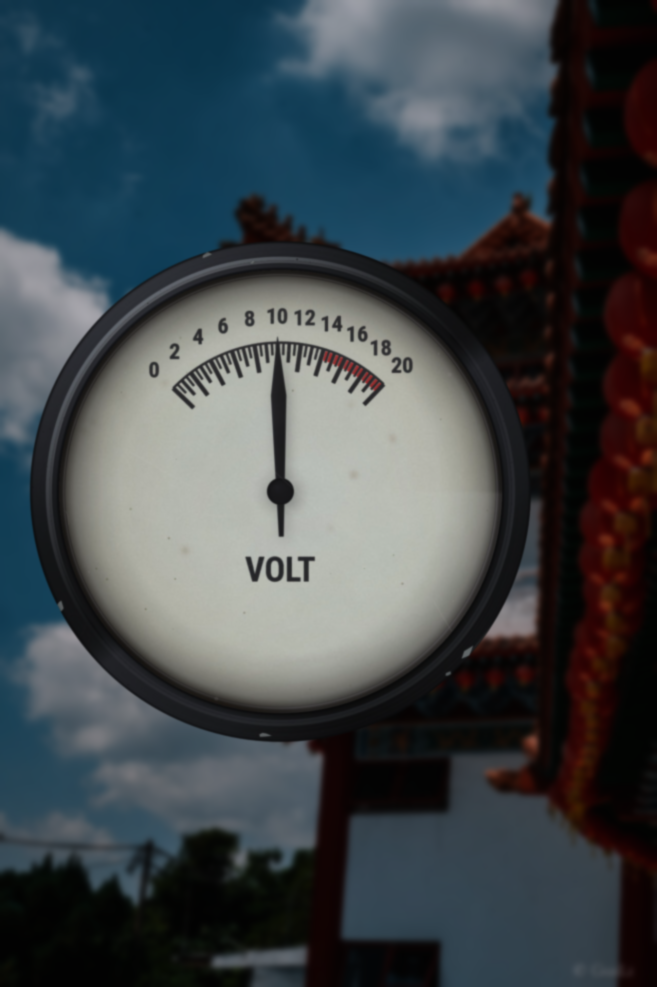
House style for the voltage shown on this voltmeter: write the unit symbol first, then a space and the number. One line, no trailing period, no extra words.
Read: V 10
